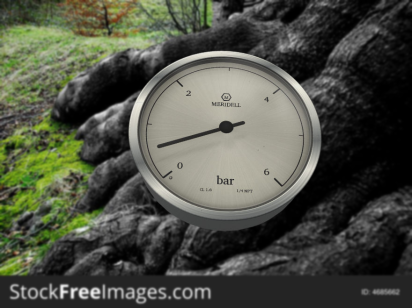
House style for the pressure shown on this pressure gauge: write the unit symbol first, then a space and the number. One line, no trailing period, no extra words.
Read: bar 0.5
